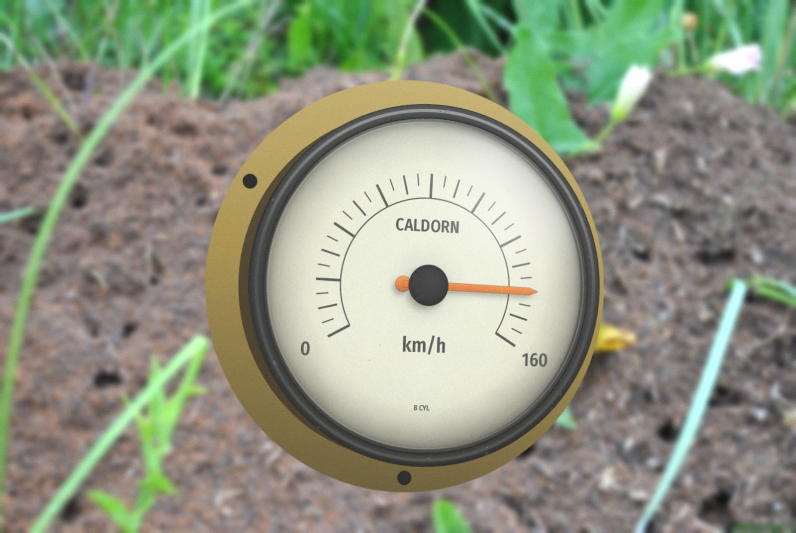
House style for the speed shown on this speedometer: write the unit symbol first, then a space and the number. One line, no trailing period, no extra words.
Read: km/h 140
